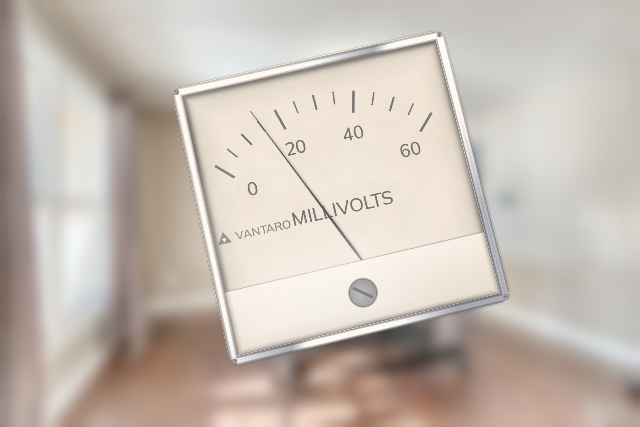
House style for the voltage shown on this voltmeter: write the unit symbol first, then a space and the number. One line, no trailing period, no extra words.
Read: mV 15
